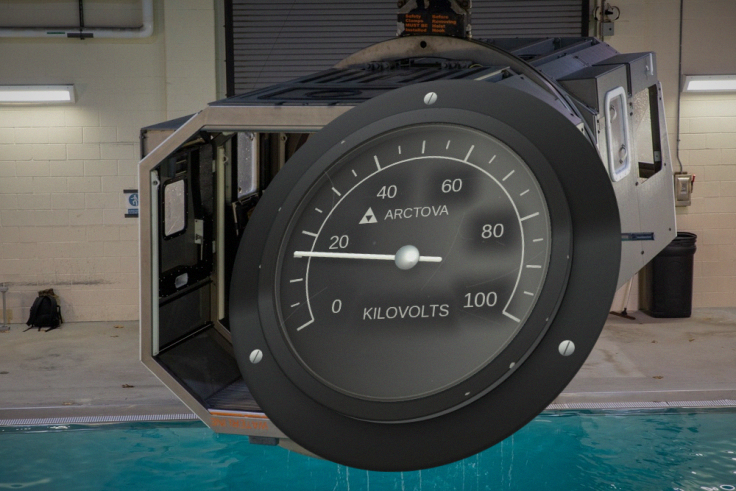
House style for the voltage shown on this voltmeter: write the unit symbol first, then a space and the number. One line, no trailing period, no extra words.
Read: kV 15
